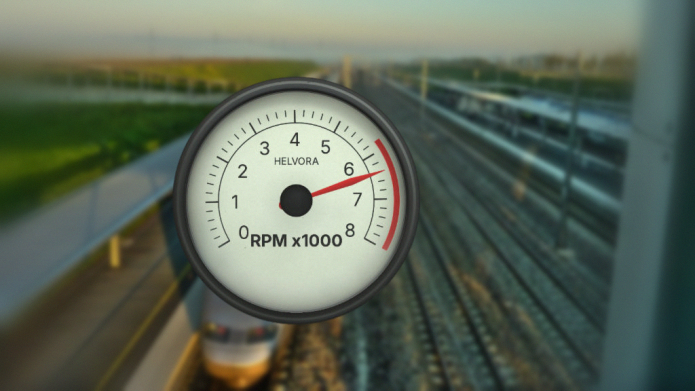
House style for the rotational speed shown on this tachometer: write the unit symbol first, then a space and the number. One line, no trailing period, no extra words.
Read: rpm 6400
